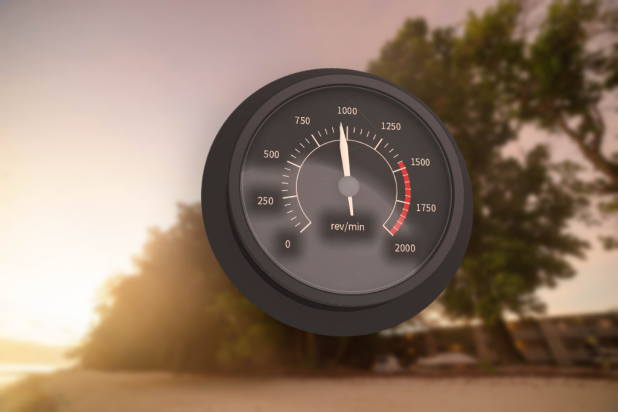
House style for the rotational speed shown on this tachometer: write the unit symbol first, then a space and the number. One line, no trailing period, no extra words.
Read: rpm 950
